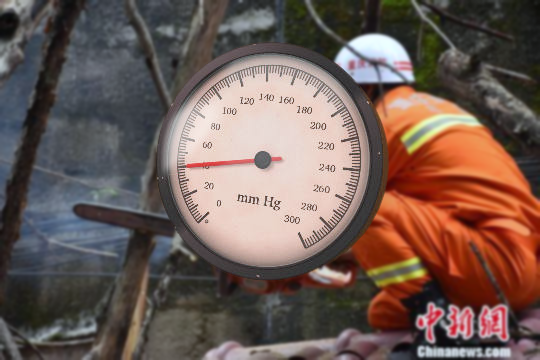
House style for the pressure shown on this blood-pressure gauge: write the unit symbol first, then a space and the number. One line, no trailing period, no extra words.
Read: mmHg 40
